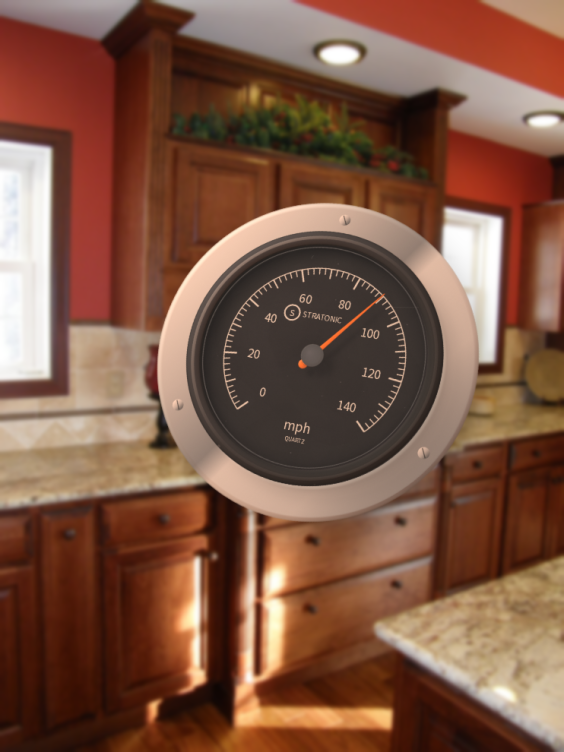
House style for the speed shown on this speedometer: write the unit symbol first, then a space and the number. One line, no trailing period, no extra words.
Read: mph 90
